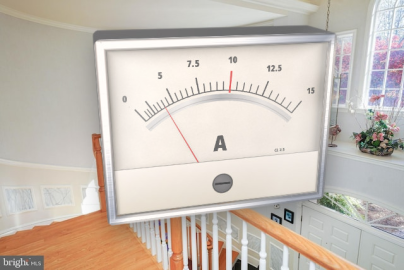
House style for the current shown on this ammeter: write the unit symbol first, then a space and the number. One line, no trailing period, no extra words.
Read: A 4
